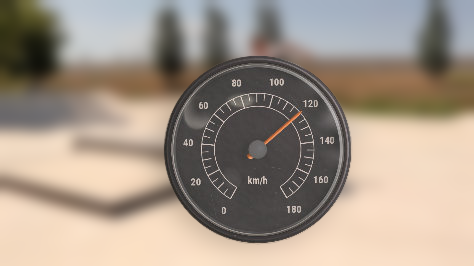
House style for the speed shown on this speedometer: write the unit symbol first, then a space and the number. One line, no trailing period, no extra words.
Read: km/h 120
